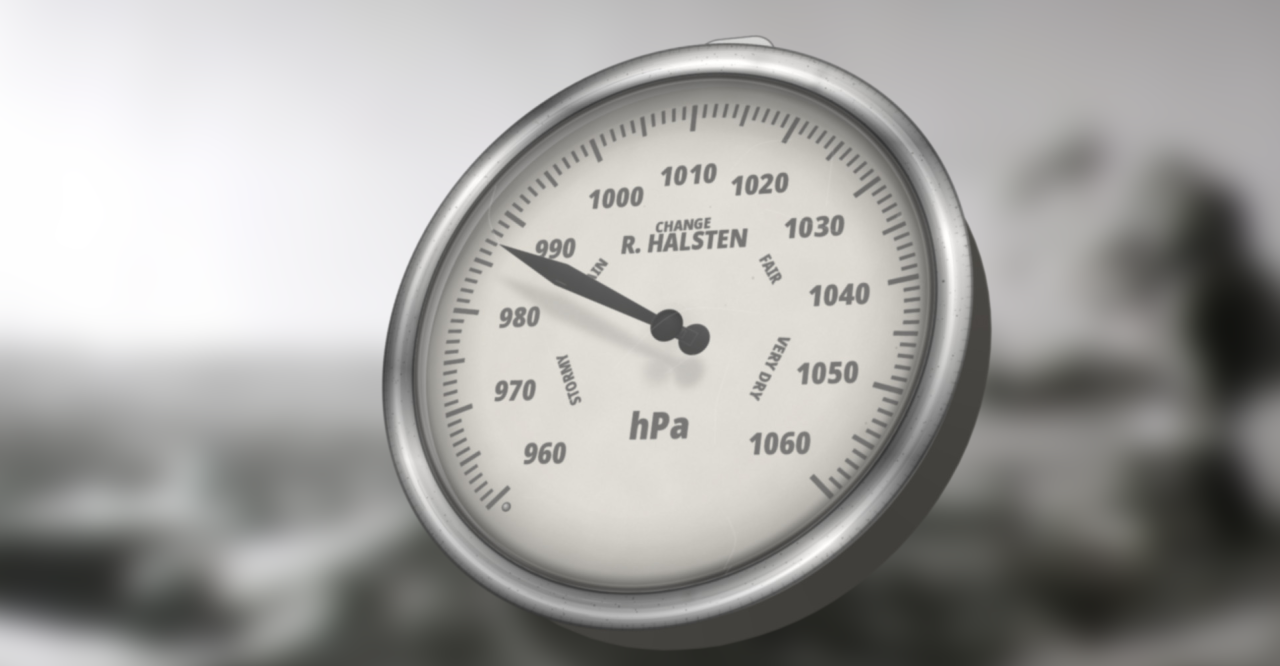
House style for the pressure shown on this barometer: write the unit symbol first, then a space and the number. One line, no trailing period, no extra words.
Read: hPa 987
